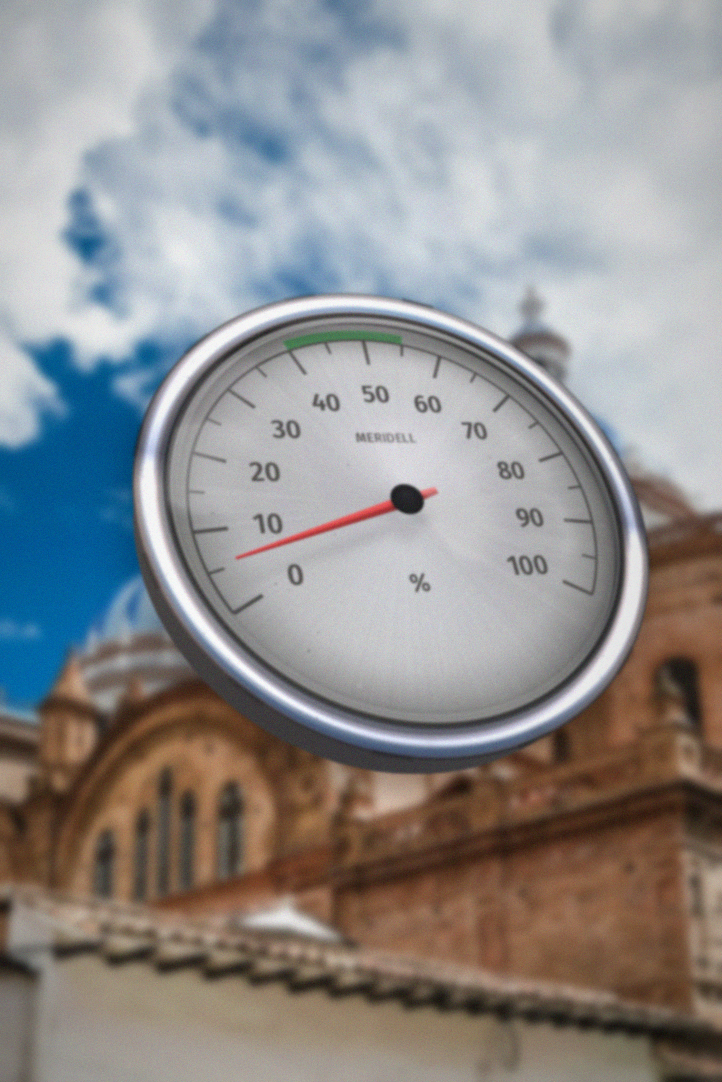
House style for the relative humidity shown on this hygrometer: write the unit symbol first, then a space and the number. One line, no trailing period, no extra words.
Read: % 5
